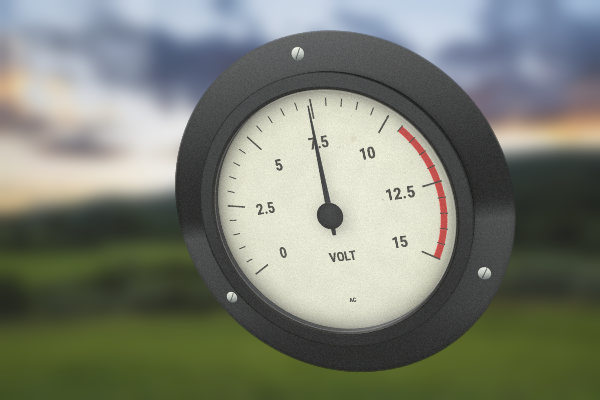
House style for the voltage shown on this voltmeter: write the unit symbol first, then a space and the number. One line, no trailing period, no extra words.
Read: V 7.5
